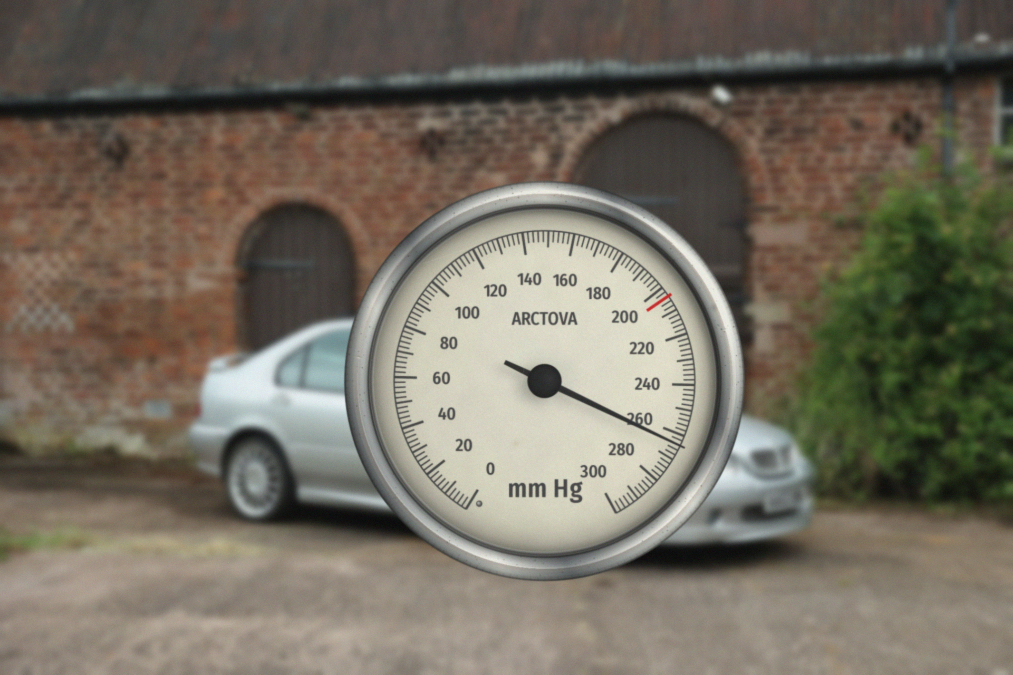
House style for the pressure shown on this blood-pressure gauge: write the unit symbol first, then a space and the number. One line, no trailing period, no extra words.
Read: mmHg 264
